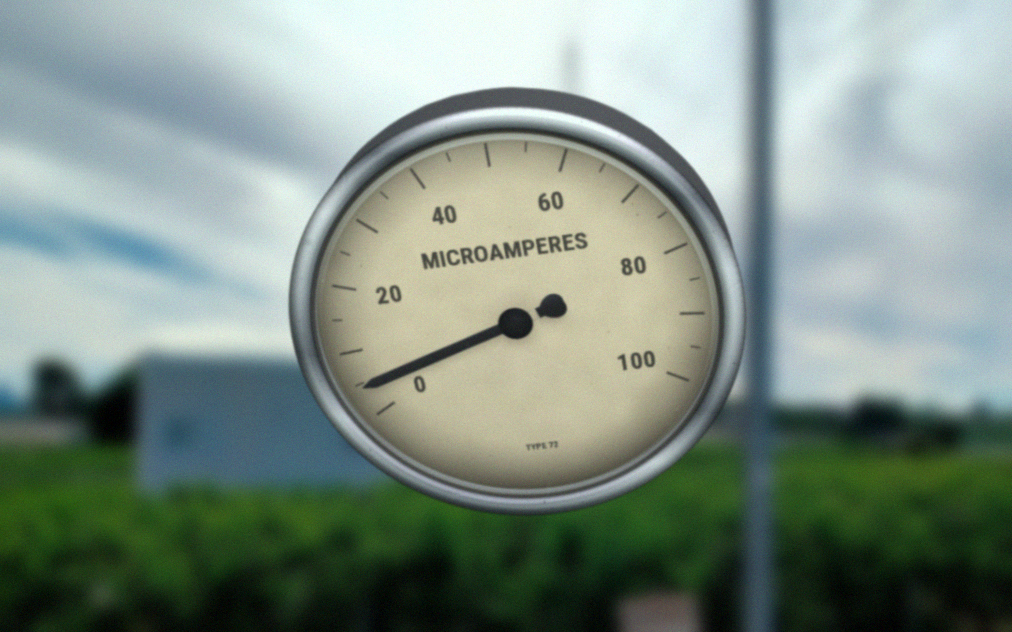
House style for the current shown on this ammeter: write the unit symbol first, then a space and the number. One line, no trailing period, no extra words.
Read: µA 5
